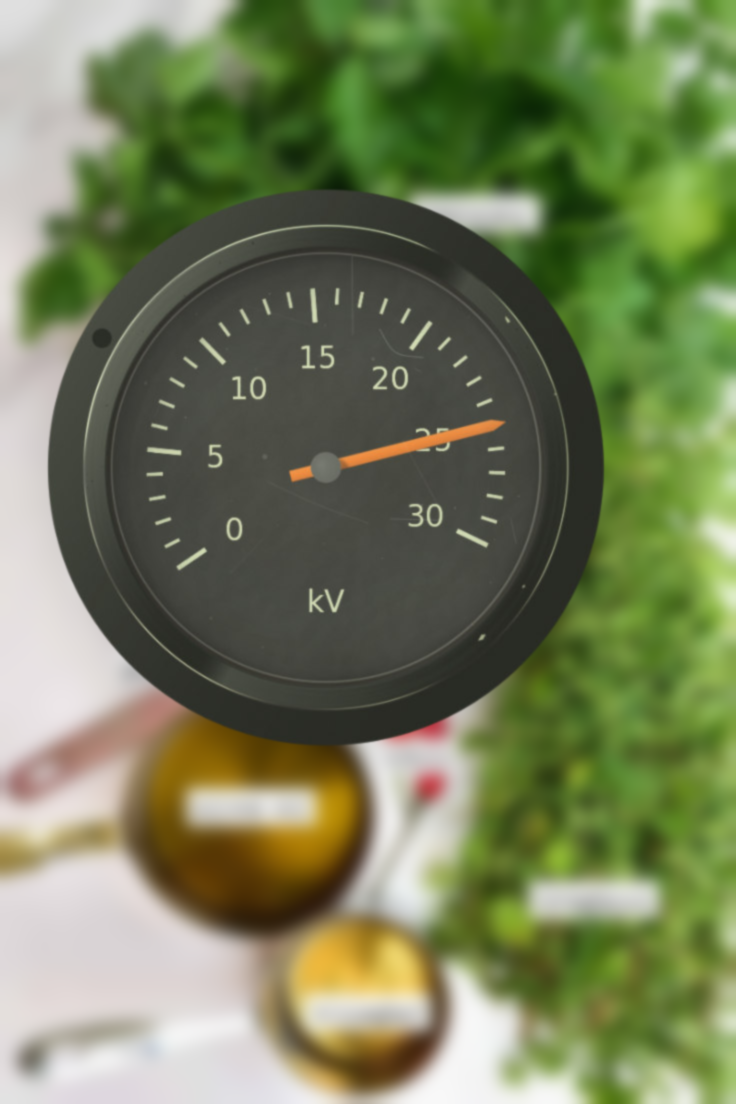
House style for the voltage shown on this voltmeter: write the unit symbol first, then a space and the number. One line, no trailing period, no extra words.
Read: kV 25
